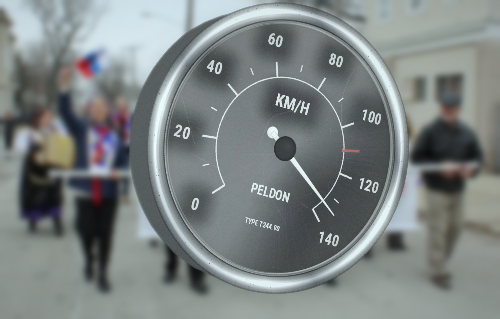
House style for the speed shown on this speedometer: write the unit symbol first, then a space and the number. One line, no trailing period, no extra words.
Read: km/h 135
